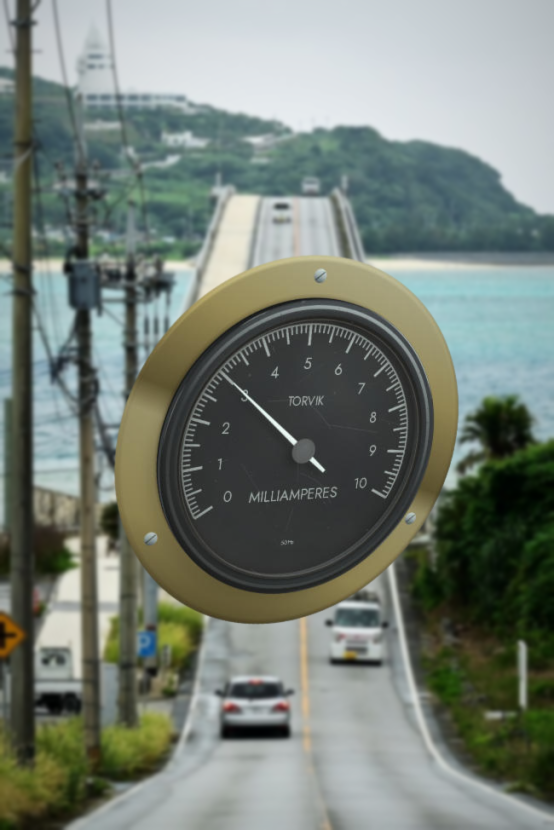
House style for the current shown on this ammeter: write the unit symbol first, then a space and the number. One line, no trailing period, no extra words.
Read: mA 3
